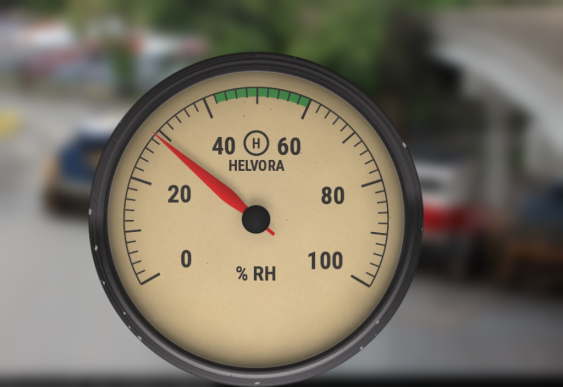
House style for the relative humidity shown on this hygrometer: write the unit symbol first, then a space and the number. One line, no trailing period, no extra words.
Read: % 29
